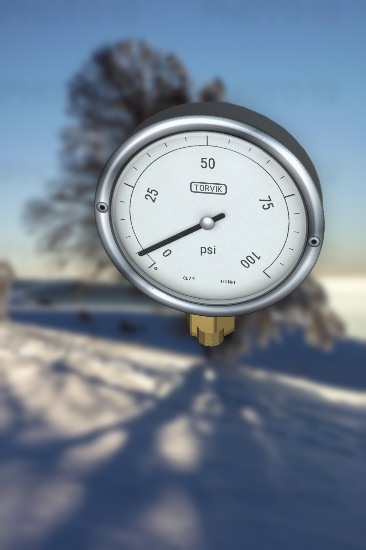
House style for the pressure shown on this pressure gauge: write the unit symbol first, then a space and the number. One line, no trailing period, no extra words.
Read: psi 5
